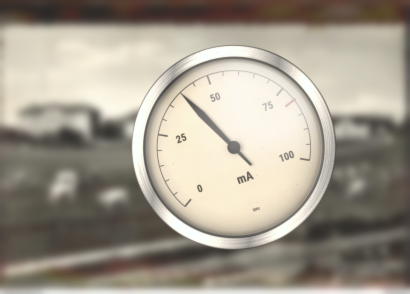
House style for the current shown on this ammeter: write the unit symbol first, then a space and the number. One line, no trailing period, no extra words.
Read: mA 40
